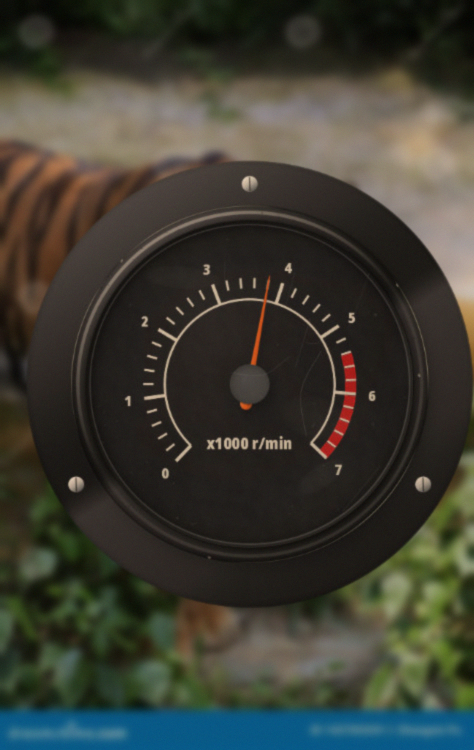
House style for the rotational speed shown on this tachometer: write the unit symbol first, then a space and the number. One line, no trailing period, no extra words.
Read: rpm 3800
